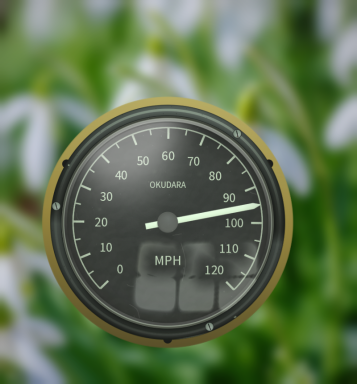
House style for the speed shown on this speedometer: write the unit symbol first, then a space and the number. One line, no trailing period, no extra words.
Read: mph 95
